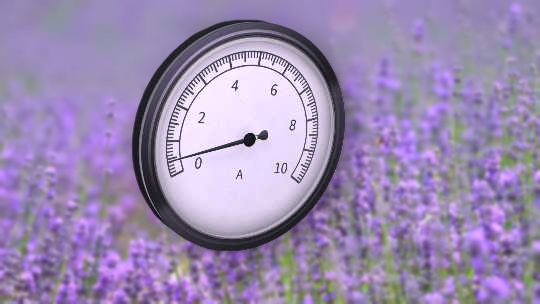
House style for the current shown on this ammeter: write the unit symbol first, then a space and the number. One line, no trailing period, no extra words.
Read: A 0.5
